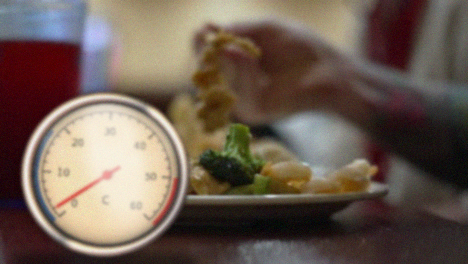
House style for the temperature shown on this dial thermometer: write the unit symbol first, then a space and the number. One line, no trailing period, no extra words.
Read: °C 2
